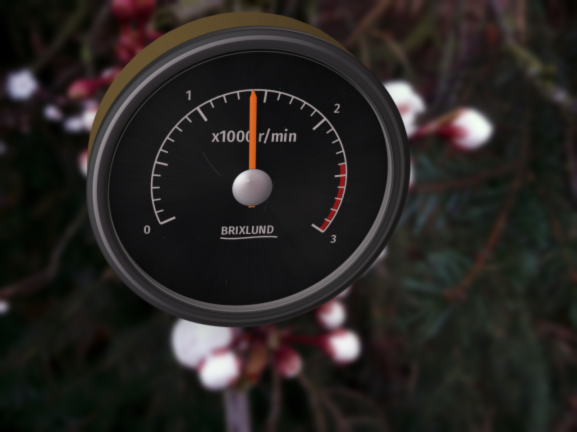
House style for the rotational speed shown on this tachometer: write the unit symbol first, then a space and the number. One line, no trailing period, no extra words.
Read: rpm 1400
